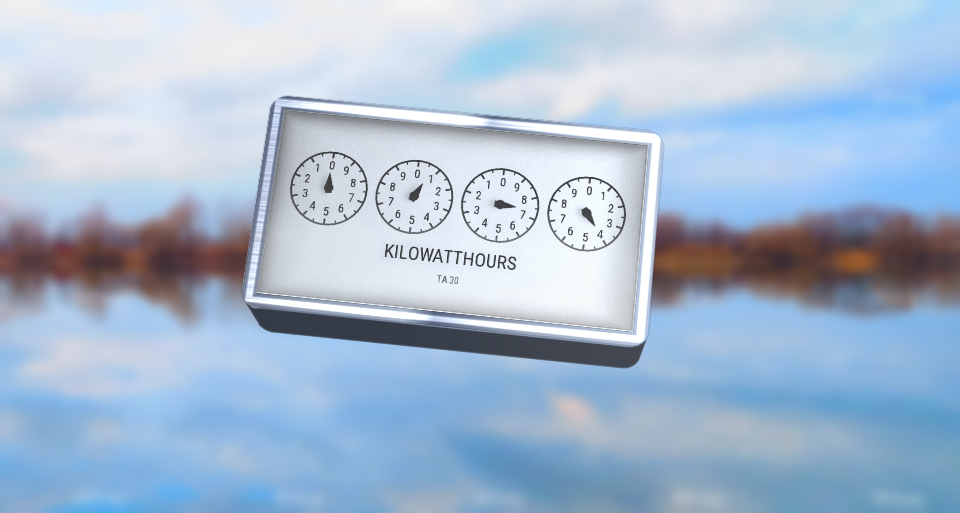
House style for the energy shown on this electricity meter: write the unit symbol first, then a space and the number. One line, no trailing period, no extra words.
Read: kWh 74
